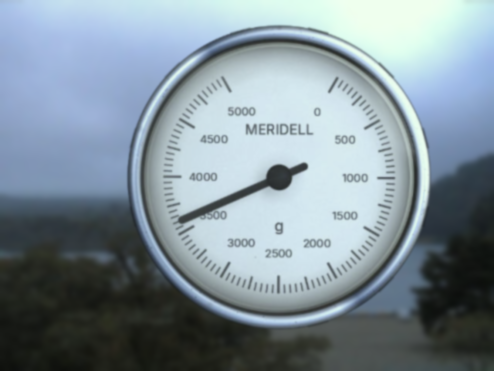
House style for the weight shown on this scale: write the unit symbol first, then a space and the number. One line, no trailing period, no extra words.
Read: g 3600
